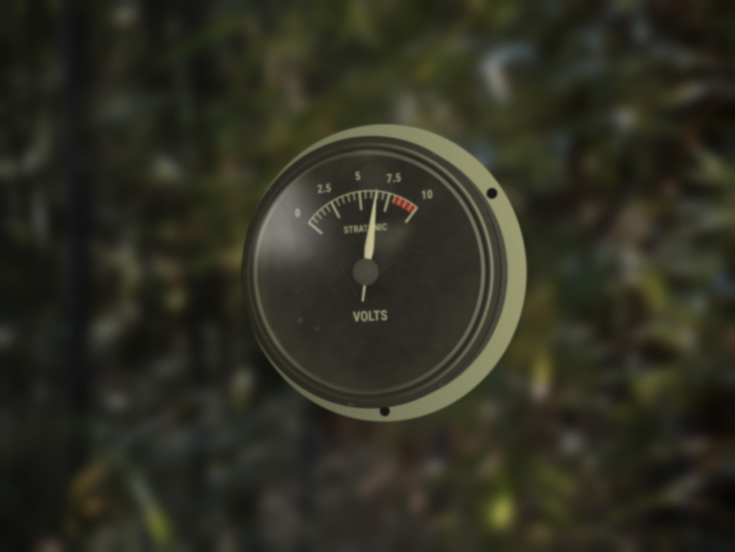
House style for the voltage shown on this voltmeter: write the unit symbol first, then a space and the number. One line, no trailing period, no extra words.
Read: V 6.5
